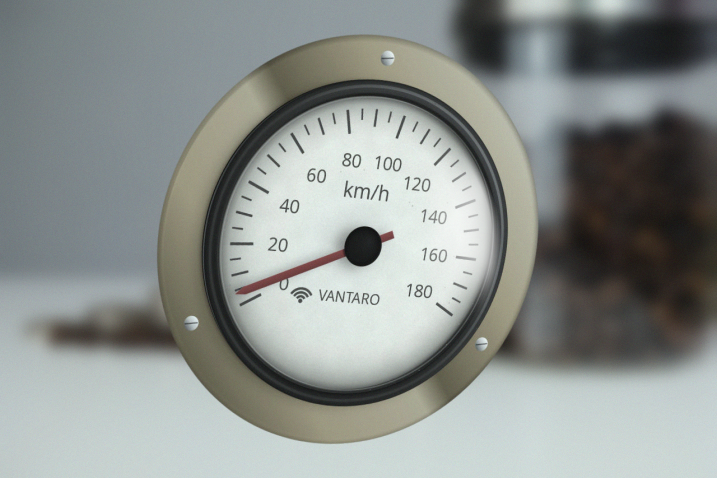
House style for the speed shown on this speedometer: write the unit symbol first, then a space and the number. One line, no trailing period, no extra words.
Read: km/h 5
